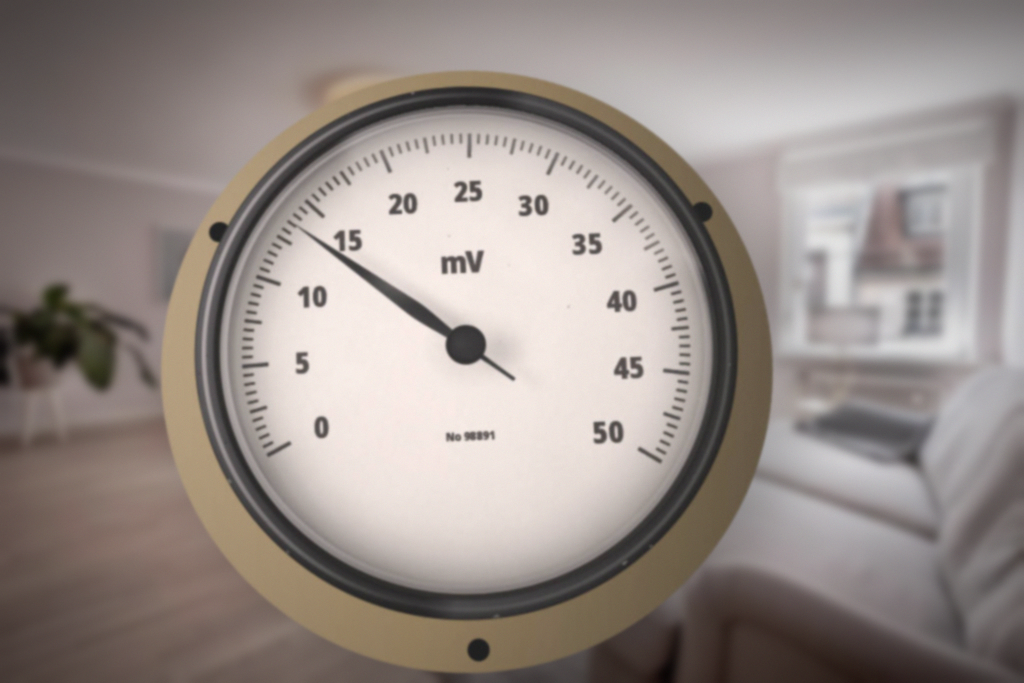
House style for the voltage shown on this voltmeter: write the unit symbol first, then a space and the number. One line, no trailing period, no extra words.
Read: mV 13.5
